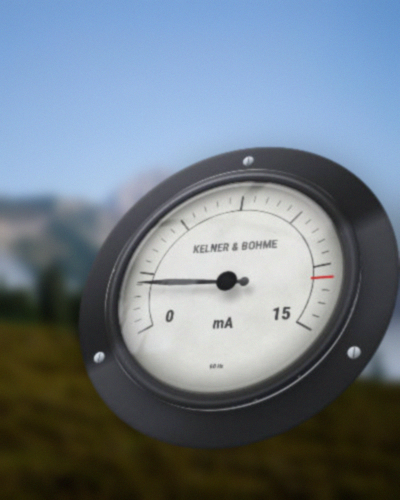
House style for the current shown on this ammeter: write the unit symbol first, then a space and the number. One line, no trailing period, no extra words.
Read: mA 2
